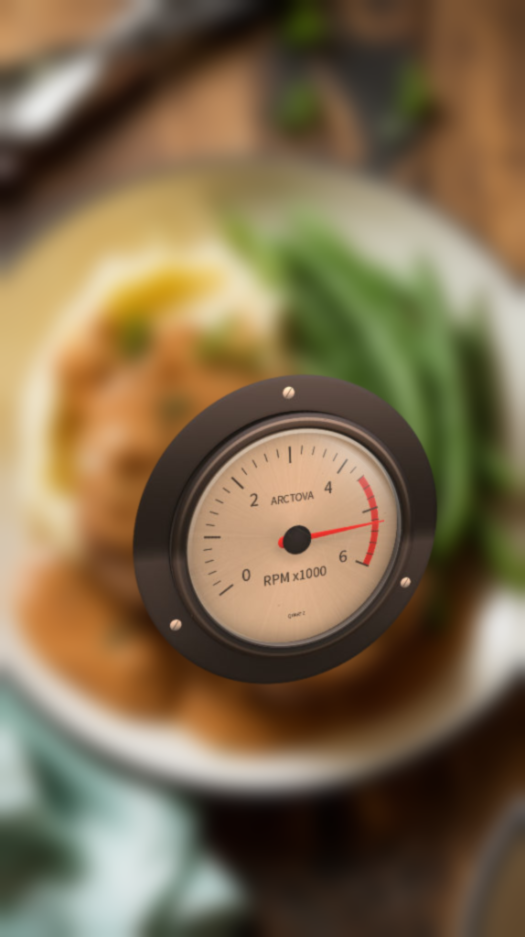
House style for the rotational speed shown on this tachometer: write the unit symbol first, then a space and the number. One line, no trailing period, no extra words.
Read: rpm 5200
